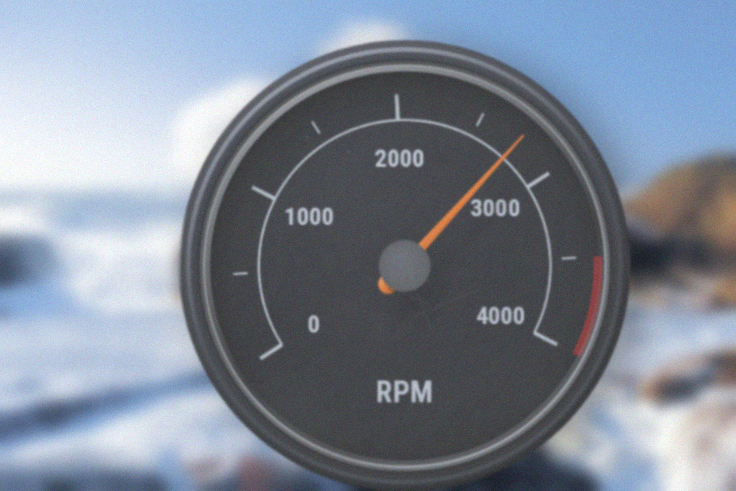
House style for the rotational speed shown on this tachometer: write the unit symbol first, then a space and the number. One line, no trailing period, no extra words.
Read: rpm 2750
